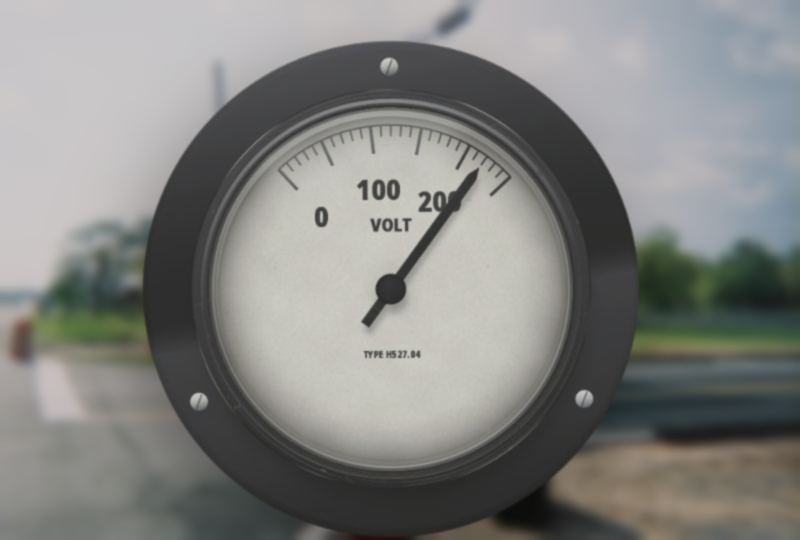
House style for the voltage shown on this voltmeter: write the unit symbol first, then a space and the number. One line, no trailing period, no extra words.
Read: V 220
